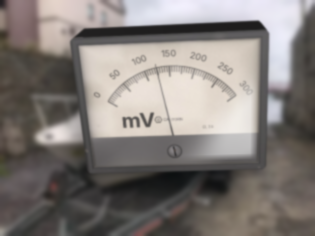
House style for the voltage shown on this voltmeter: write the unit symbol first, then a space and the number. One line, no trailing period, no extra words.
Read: mV 125
